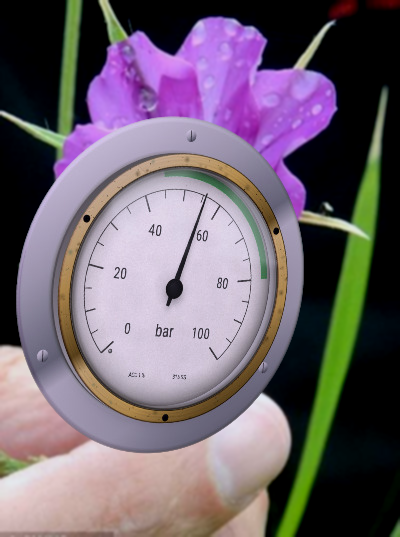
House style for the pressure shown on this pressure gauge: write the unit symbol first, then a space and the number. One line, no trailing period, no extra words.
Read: bar 55
